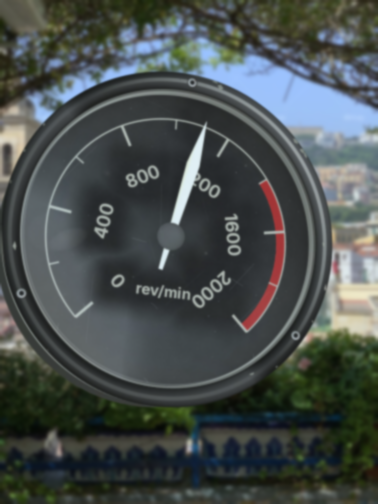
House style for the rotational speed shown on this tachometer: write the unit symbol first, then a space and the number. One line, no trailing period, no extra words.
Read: rpm 1100
